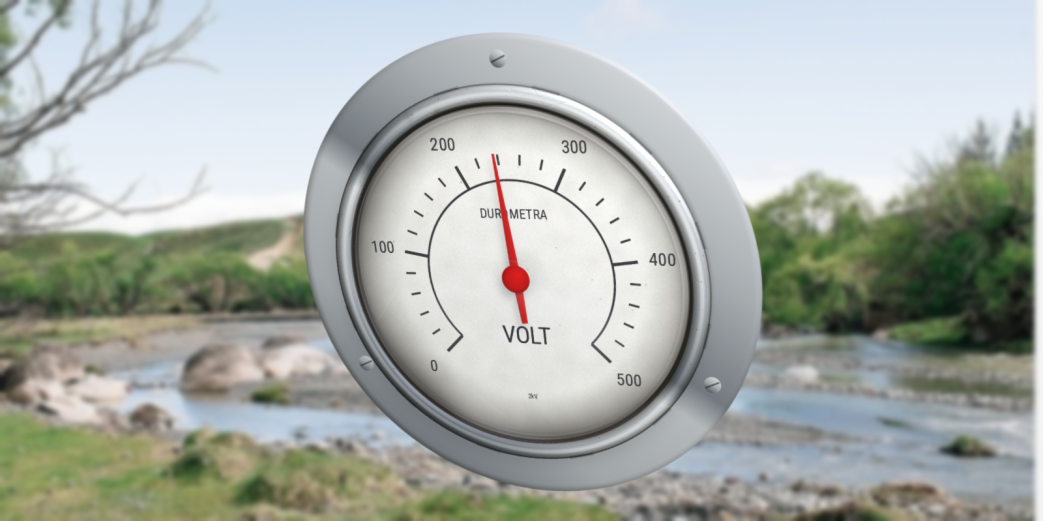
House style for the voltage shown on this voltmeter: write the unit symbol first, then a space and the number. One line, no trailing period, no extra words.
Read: V 240
